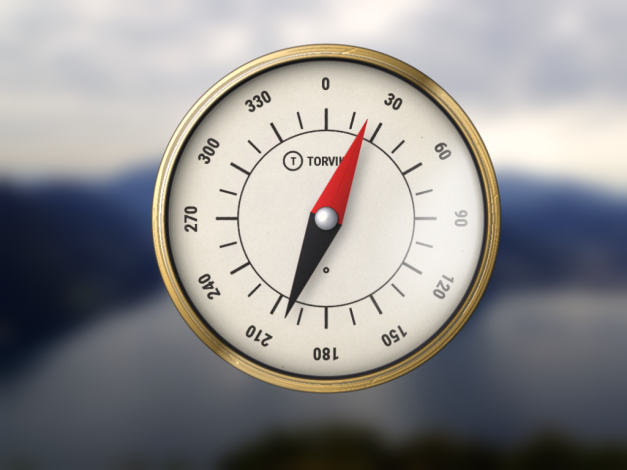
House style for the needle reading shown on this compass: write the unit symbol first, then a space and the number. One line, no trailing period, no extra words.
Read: ° 22.5
